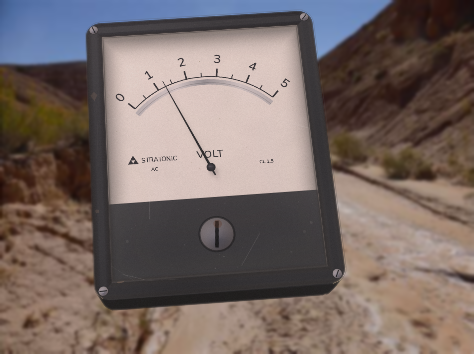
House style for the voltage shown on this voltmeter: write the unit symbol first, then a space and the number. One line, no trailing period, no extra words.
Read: V 1.25
